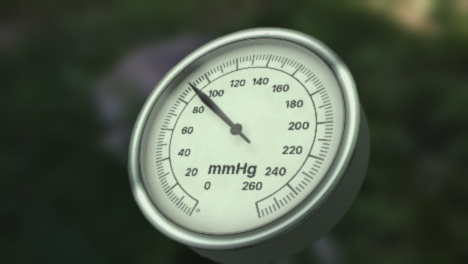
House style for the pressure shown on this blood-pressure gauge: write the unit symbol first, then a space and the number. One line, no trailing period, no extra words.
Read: mmHg 90
